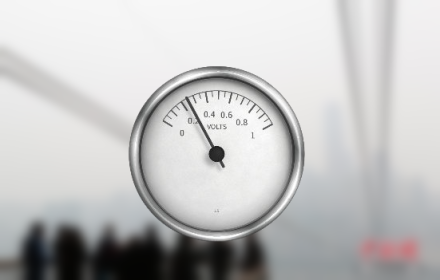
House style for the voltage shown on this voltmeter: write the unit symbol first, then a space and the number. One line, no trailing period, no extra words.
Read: V 0.25
